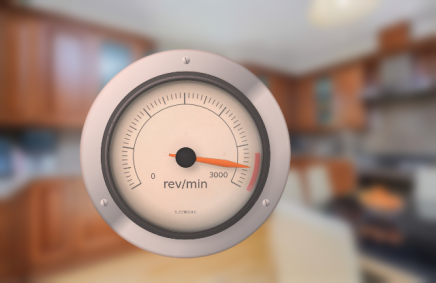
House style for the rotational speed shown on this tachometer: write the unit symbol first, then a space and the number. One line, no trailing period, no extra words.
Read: rpm 2750
